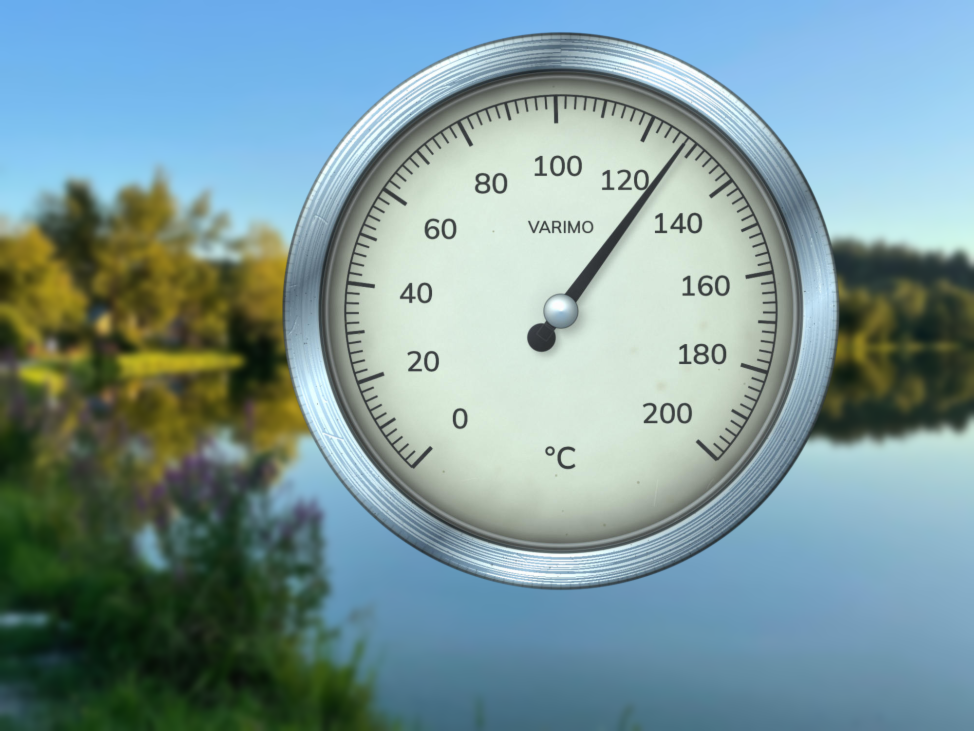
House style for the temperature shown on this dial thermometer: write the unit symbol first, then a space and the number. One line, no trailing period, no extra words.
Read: °C 128
